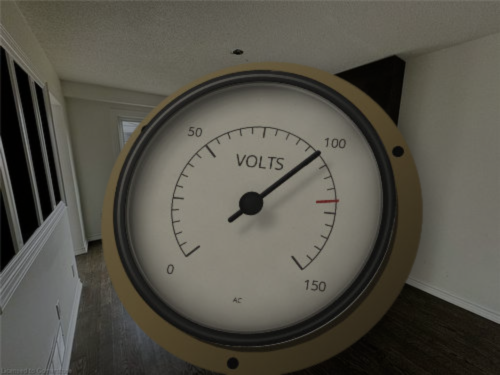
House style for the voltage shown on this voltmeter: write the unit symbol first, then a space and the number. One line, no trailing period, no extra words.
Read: V 100
